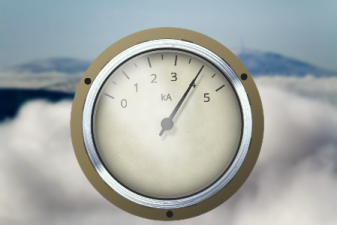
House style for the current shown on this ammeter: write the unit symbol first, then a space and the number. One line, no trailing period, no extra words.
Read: kA 4
